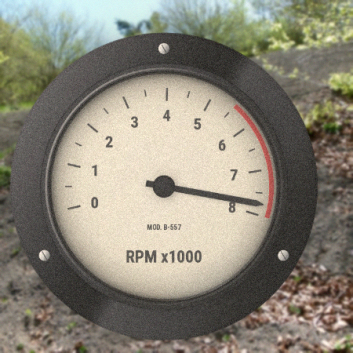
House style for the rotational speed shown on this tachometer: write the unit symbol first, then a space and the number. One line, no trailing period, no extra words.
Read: rpm 7750
